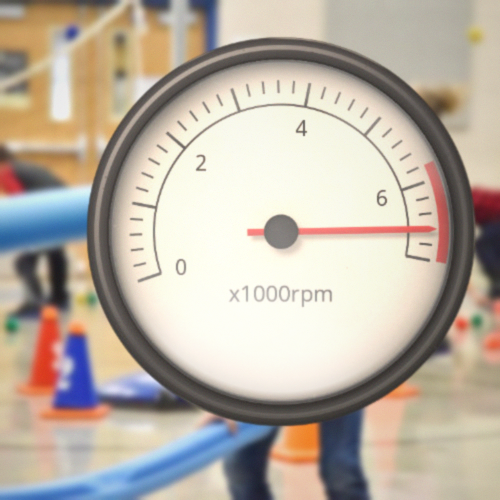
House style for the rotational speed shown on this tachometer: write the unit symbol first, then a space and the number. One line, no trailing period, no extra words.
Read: rpm 6600
